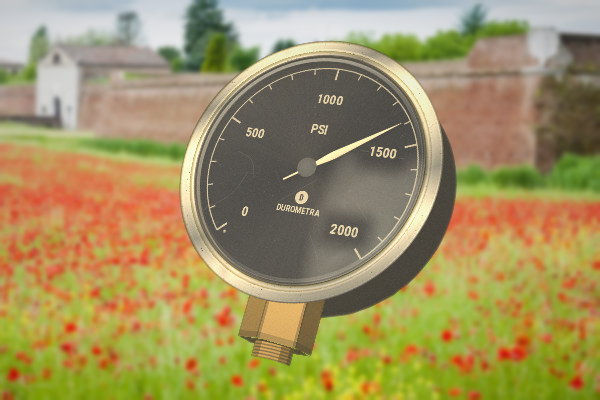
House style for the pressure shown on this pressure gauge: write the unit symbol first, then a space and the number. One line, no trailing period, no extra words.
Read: psi 1400
